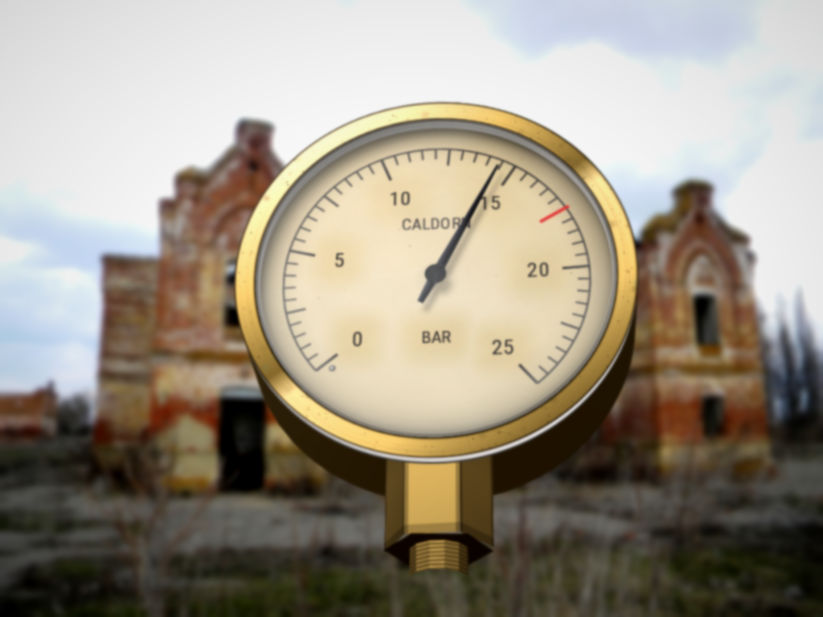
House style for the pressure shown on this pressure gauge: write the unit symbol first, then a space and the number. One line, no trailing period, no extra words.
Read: bar 14.5
